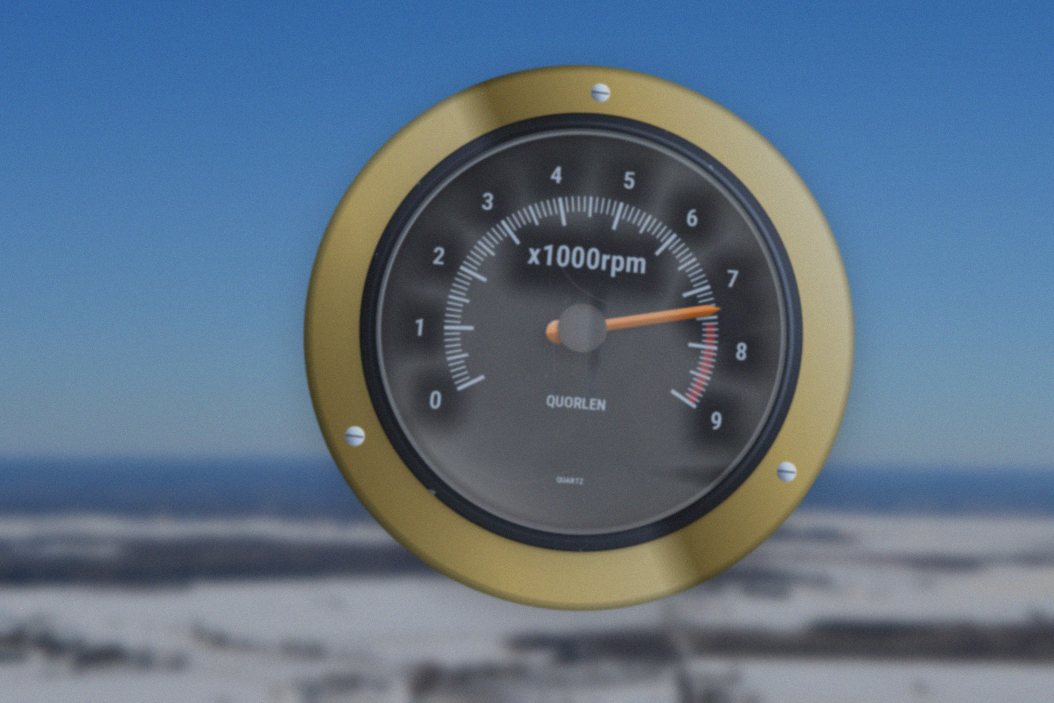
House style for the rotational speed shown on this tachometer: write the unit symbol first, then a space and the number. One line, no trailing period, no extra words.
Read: rpm 7400
